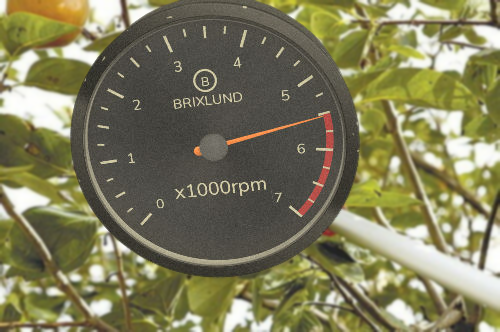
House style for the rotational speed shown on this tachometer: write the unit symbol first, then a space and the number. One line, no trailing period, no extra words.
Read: rpm 5500
